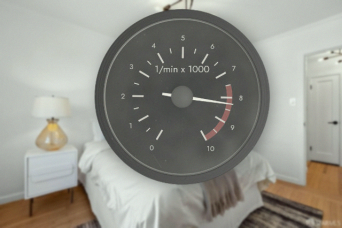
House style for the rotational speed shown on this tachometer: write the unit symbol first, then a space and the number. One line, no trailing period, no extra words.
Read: rpm 8250
